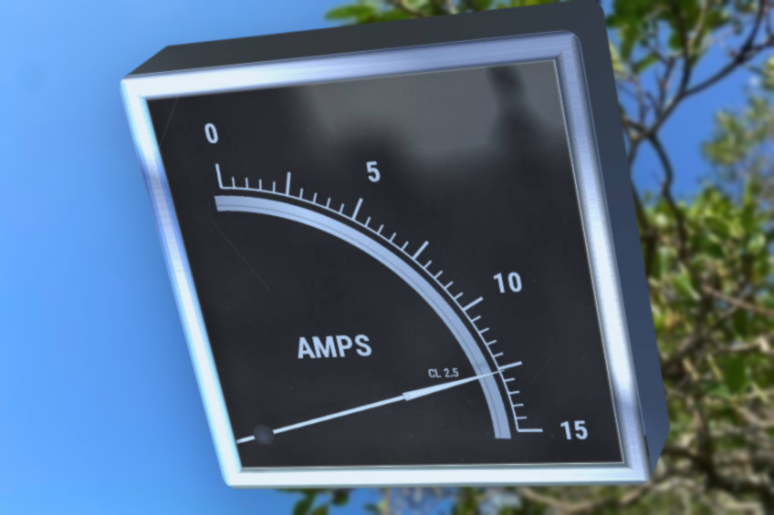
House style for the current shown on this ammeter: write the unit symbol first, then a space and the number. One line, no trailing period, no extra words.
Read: A 12.5
